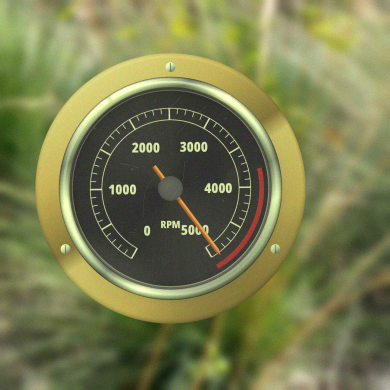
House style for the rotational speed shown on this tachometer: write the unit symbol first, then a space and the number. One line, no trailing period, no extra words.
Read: rpm 4900
